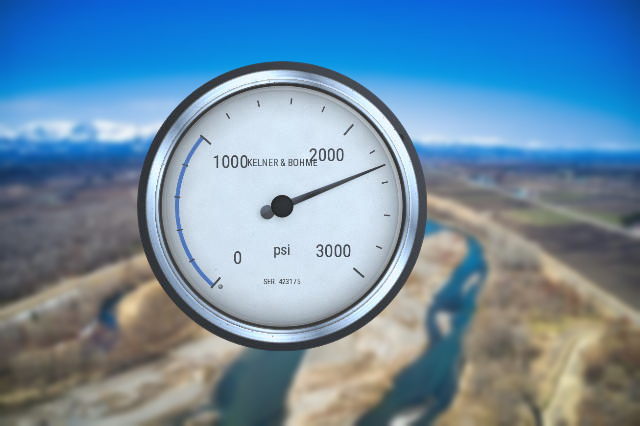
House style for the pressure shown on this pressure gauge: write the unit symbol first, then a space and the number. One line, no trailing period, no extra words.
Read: psi 2300
